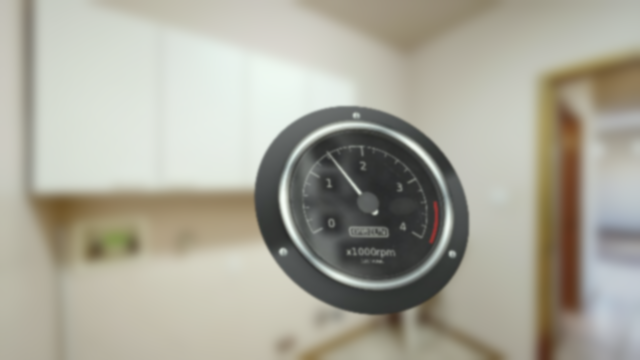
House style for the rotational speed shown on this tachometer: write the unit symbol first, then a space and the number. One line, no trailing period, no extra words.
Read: rpm 1400
